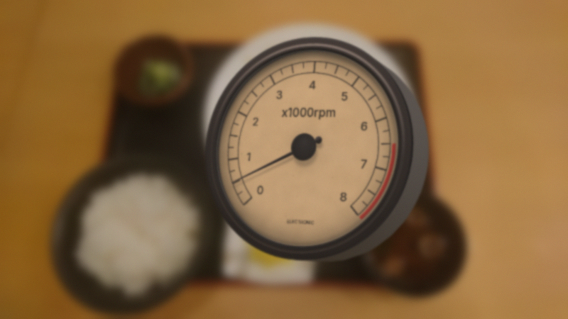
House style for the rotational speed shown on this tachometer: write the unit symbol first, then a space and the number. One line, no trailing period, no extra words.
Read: rpm 500
